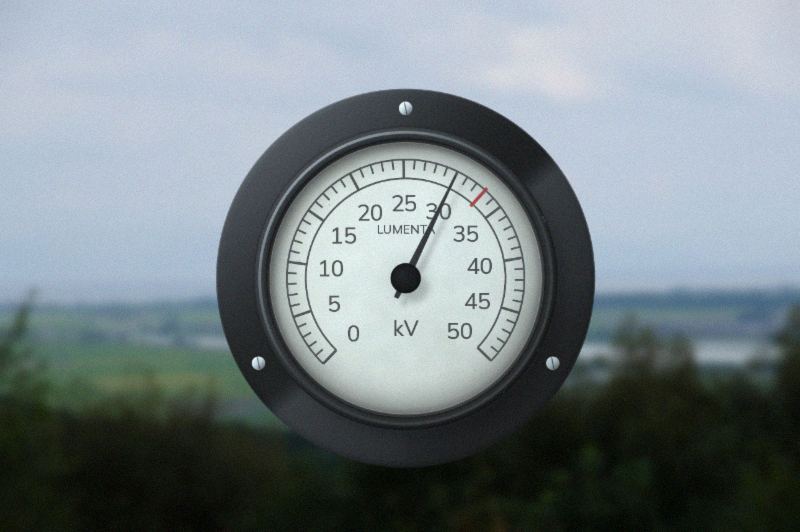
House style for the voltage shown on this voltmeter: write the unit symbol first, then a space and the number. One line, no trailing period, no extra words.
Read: kV 30
